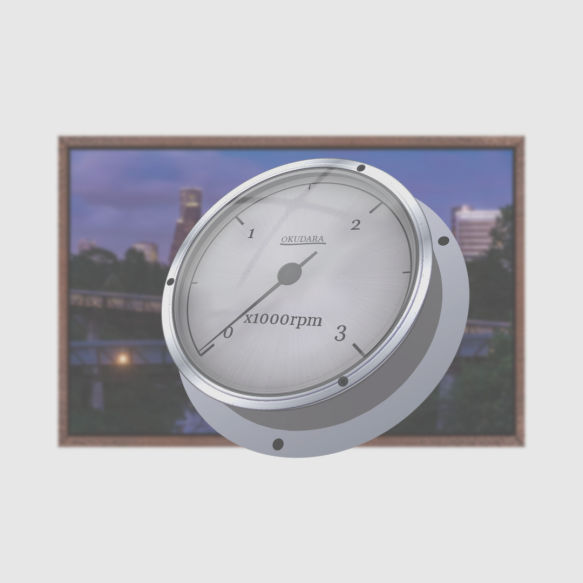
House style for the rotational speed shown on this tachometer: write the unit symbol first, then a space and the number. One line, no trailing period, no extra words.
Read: rpm 0
